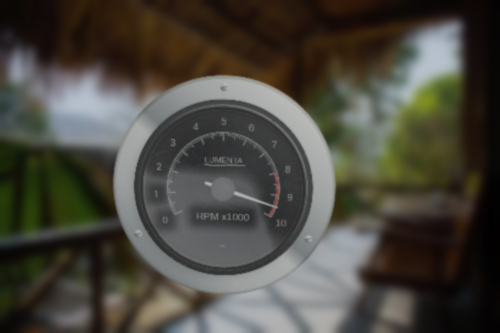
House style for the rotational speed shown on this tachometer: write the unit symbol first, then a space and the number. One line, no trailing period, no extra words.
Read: rpm 9500
